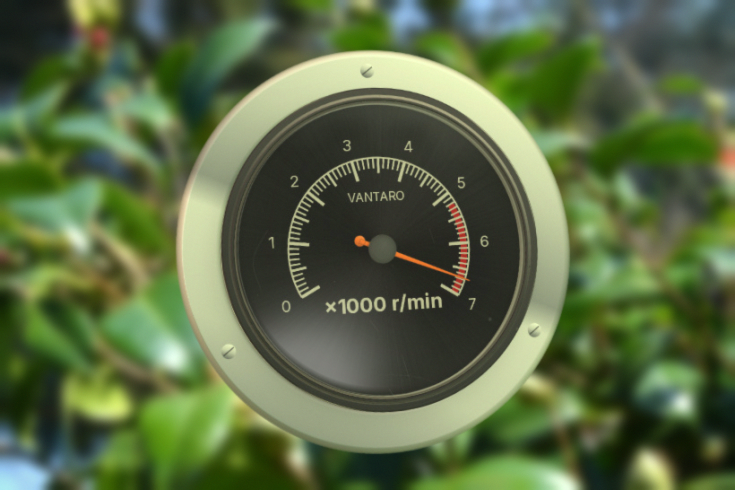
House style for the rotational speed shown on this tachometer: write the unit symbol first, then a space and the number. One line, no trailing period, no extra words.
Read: rpm 6700
